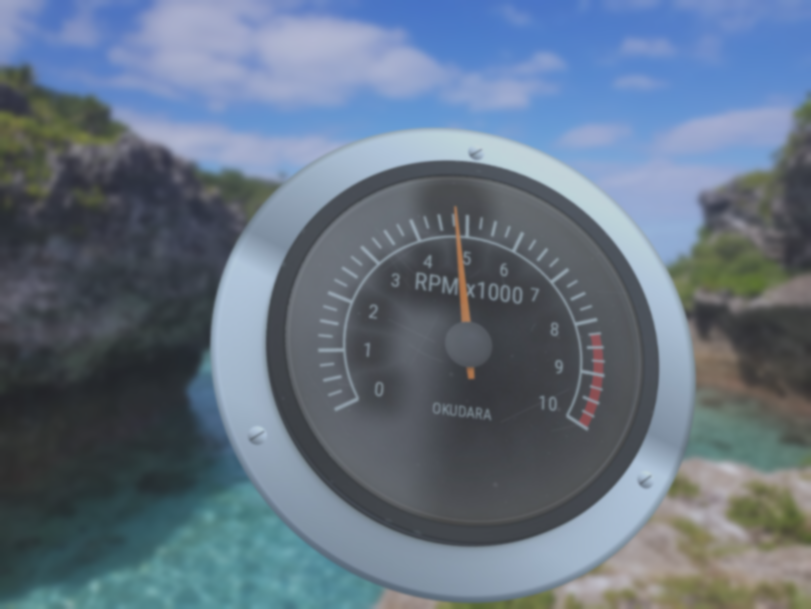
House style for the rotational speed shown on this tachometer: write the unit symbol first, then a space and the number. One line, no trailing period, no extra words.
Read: rpm 4750
